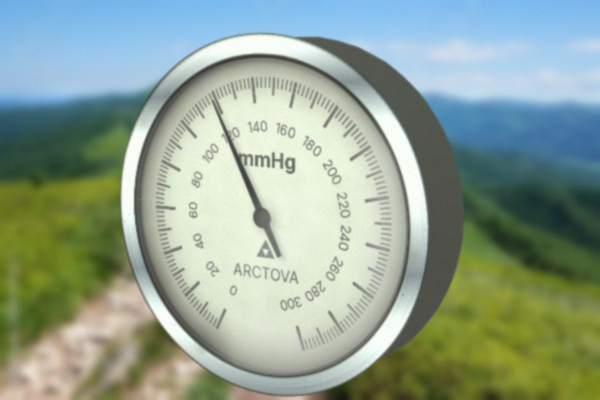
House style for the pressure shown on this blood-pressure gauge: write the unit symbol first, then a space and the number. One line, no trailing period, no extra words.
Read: mmHg 120
